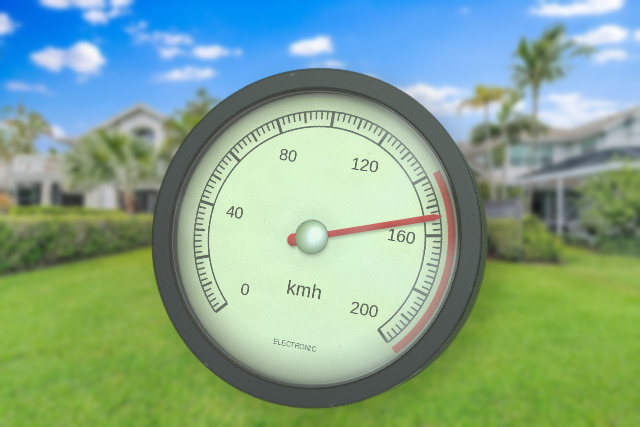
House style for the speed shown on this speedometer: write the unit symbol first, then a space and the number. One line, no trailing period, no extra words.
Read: km/h 154
